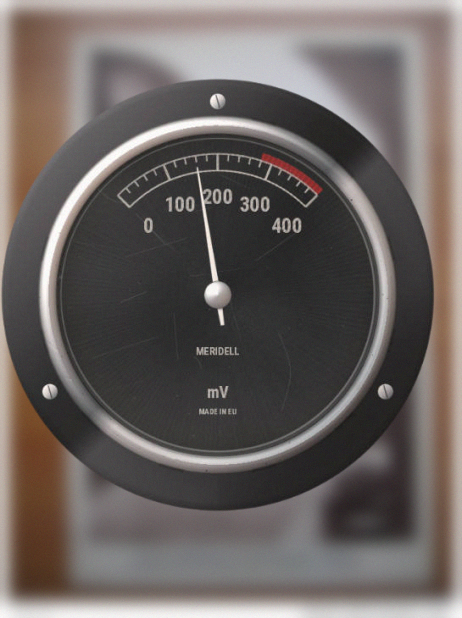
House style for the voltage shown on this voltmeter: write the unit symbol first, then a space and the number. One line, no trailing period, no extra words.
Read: mV 160
